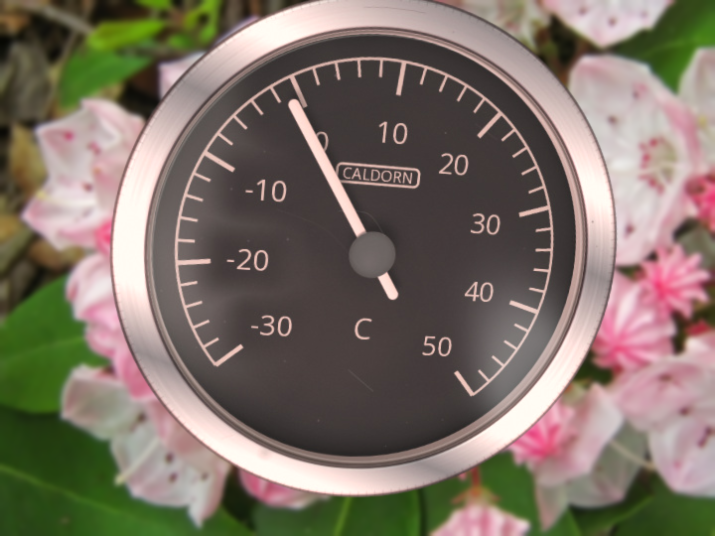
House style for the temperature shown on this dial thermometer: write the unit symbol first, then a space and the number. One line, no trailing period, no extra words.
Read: °C -1
